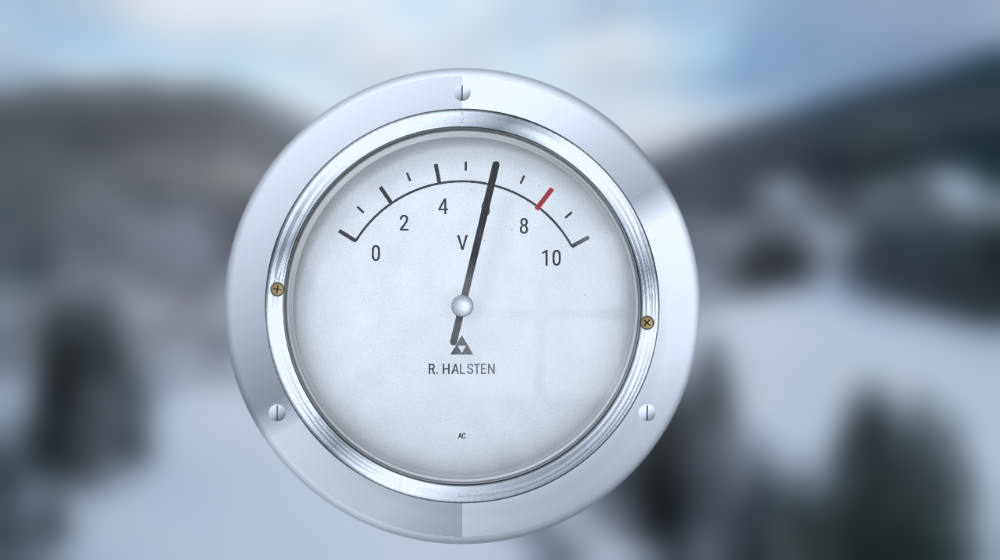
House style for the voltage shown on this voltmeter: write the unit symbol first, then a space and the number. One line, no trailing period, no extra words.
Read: V 6
